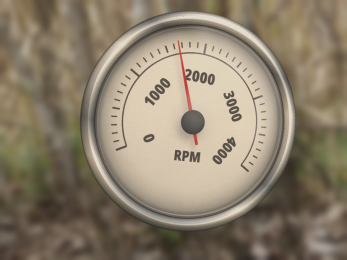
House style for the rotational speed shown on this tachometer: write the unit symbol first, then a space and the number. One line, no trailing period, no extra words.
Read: rpm 1650
